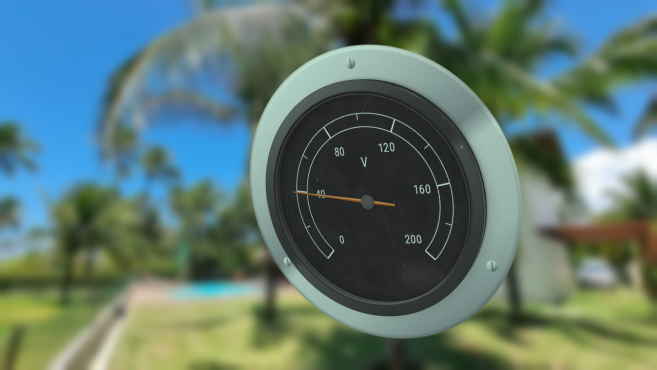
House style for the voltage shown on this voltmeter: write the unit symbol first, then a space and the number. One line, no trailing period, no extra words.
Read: V 40
